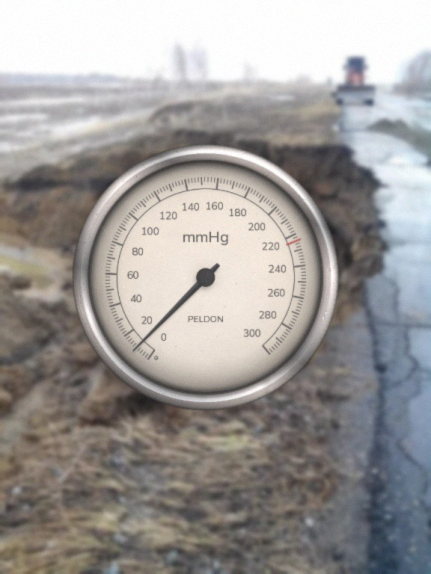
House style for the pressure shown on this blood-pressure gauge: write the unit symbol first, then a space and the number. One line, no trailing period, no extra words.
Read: mmHg 10
